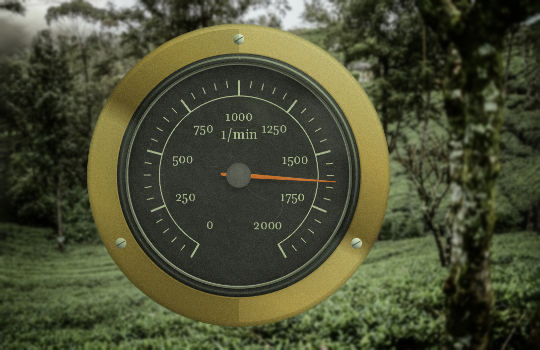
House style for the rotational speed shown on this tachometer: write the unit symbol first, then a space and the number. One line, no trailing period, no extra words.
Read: rpm 1625
